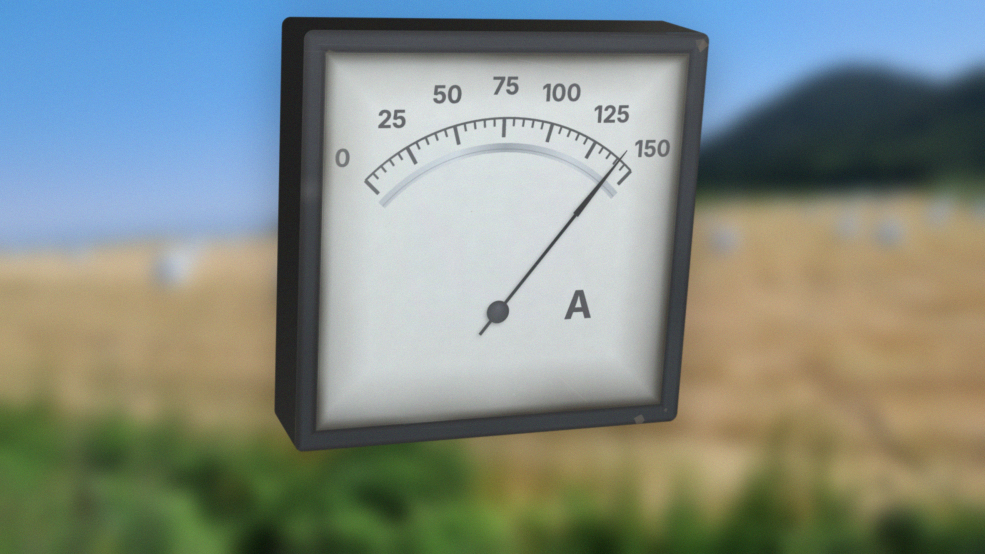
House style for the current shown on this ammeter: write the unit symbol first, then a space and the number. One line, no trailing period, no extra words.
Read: A 140
